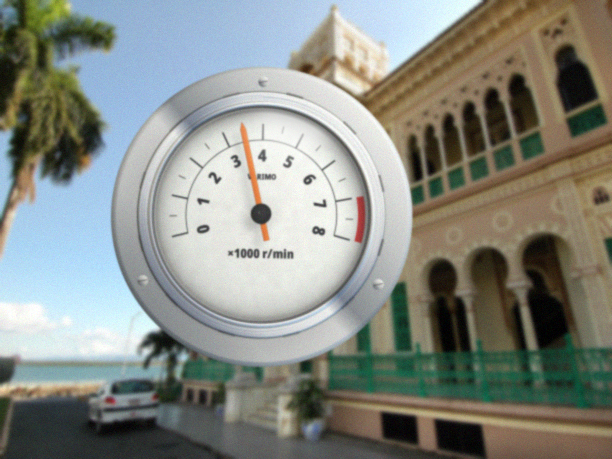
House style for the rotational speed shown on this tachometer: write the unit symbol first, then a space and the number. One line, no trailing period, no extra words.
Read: rpm 3500
